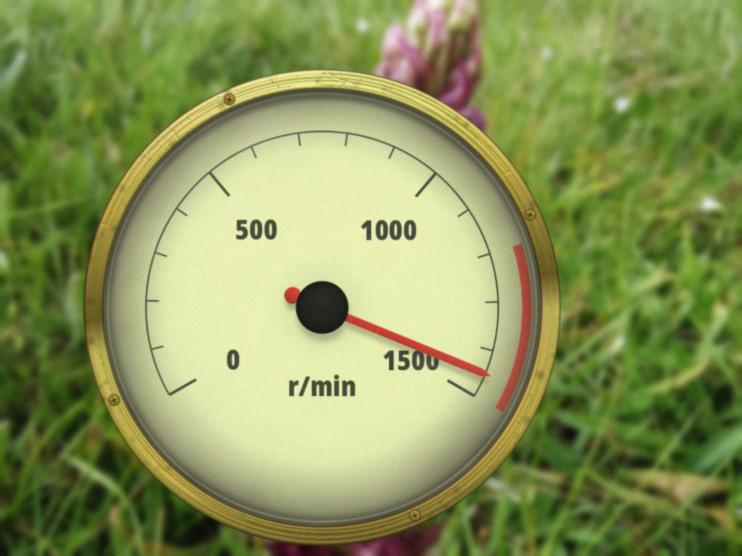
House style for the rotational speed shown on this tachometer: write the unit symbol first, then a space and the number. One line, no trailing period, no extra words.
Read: rpm 1450
